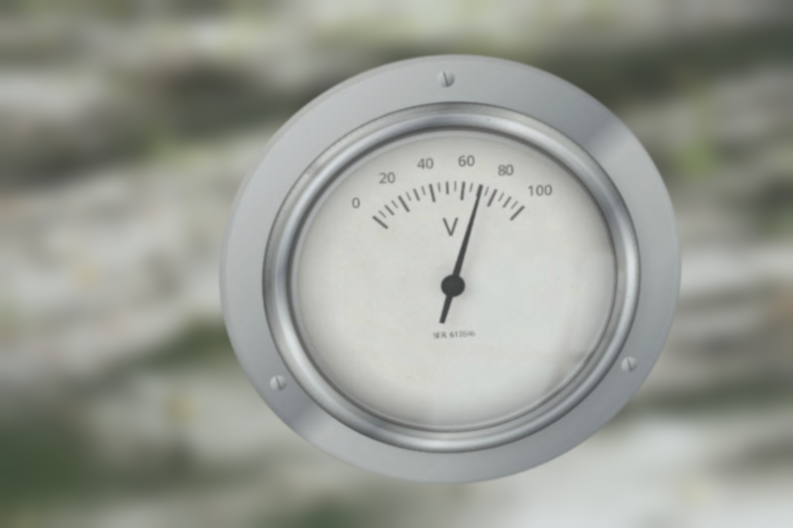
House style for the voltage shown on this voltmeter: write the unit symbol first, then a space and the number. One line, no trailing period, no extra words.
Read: V 70
